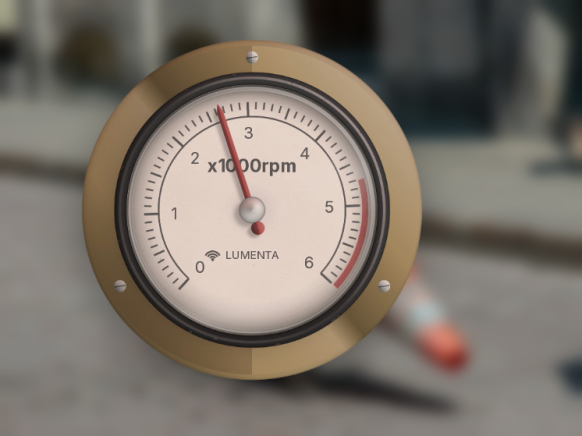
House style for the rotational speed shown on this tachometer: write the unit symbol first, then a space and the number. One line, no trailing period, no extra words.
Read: rpm 2650
